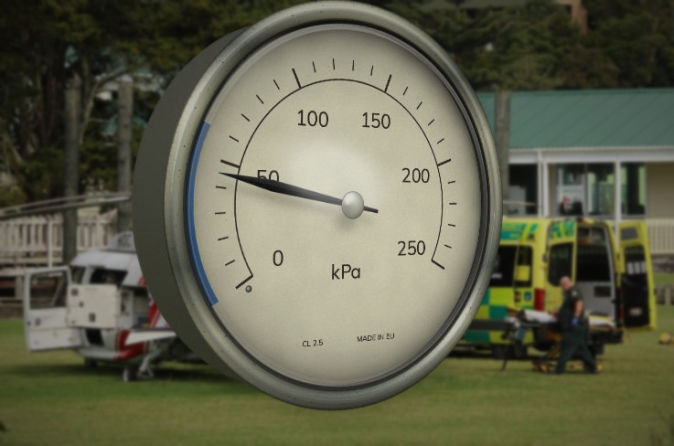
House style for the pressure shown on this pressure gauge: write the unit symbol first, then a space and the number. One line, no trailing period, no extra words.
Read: kPa 45
